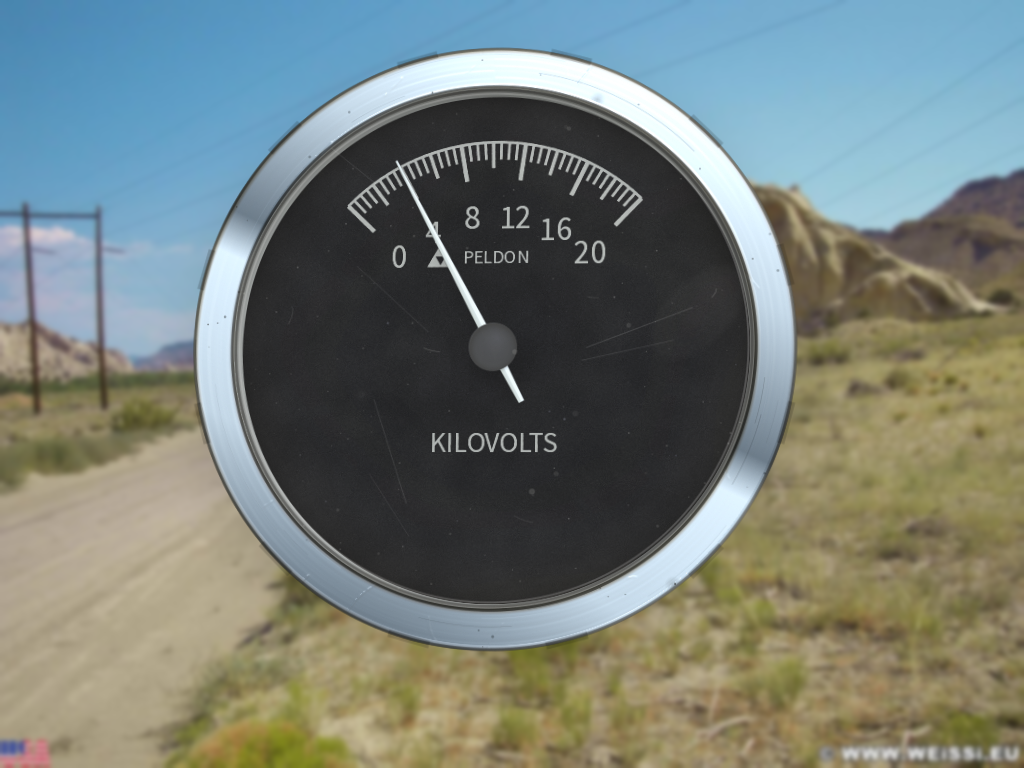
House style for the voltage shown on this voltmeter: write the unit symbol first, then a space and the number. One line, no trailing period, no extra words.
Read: kV 4
